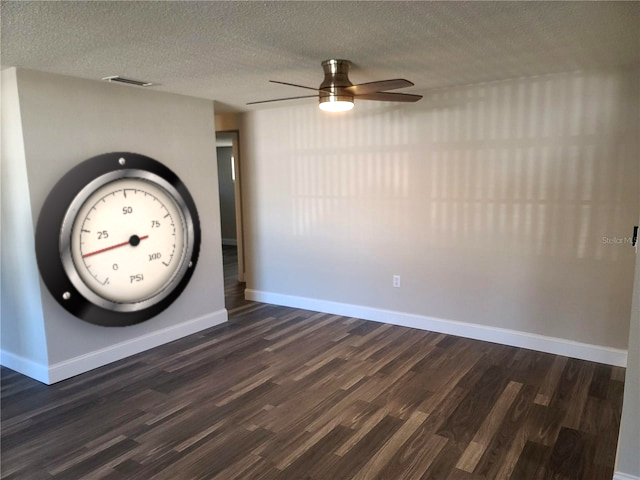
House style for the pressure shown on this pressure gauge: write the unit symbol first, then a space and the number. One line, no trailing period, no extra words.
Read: psi 15
